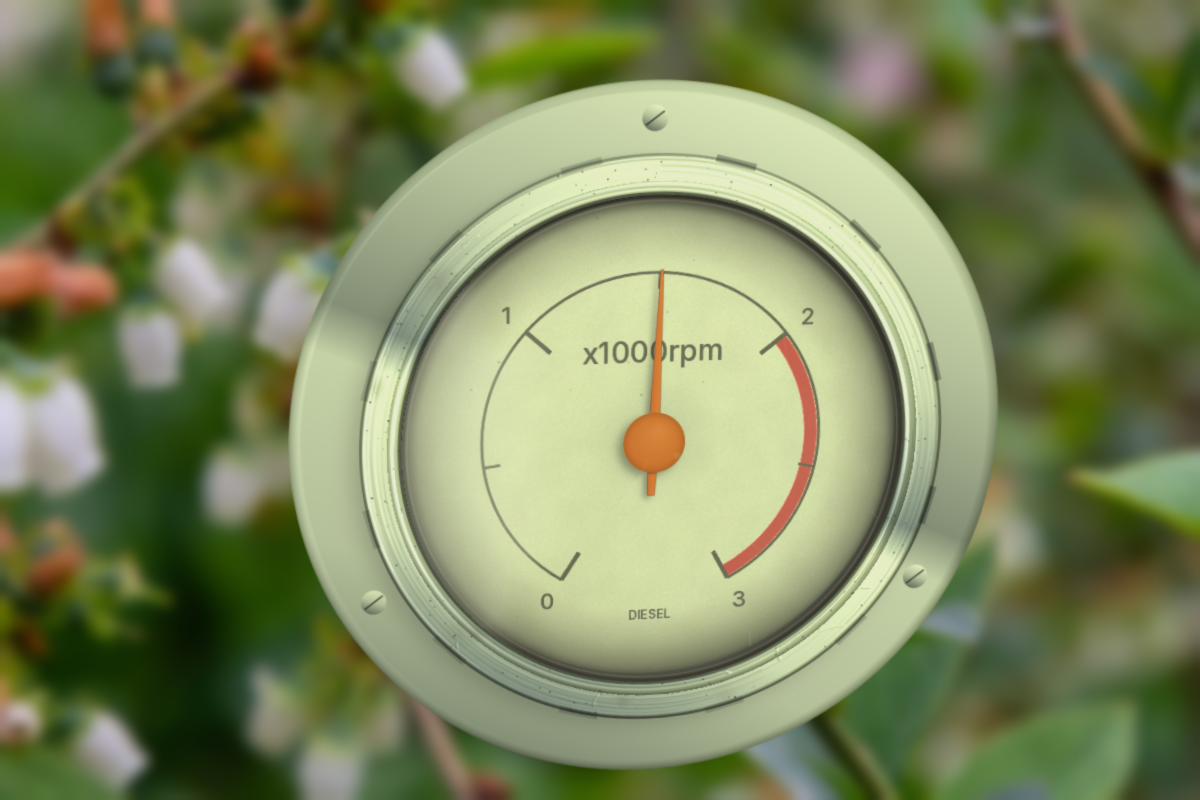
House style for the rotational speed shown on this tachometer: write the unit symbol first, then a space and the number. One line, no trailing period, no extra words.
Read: rpm 1500
